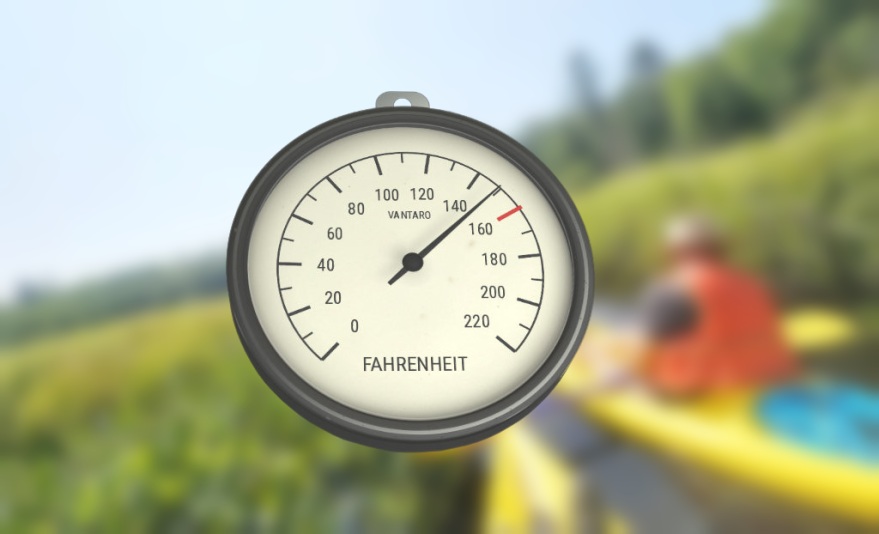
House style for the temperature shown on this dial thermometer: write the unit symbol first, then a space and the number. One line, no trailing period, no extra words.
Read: °F 150
